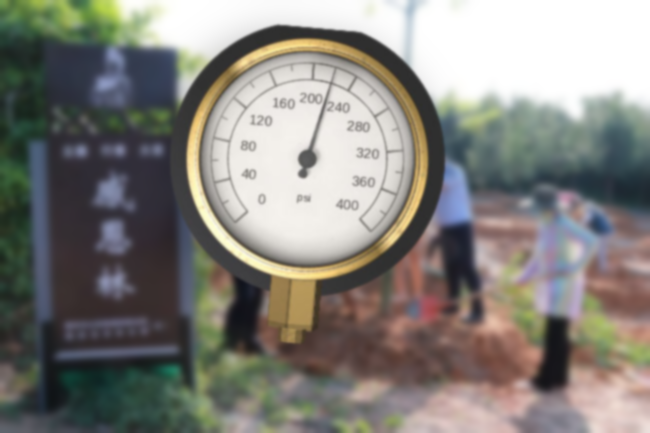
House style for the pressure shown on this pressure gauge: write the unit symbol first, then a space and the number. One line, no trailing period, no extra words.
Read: psi 220
